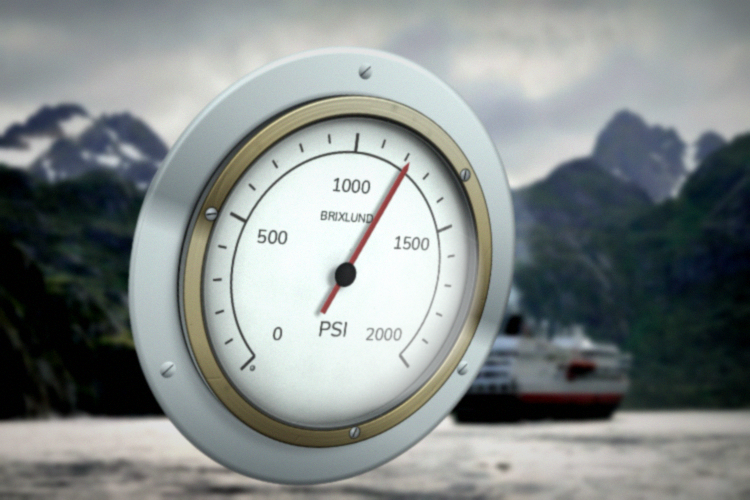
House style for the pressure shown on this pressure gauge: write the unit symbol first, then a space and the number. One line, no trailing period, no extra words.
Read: psi 1200
